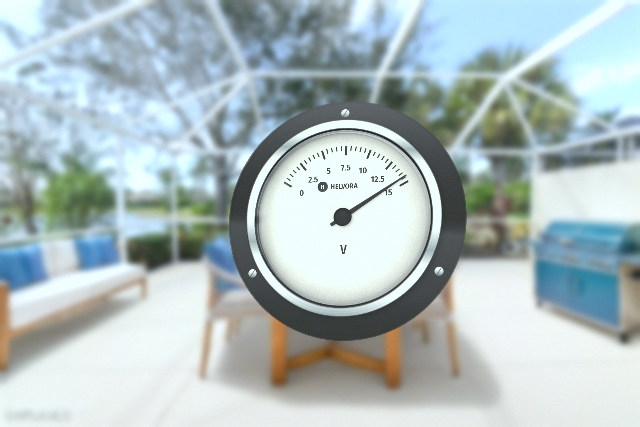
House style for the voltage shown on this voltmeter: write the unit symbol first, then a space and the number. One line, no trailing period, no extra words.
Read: V 14.5
